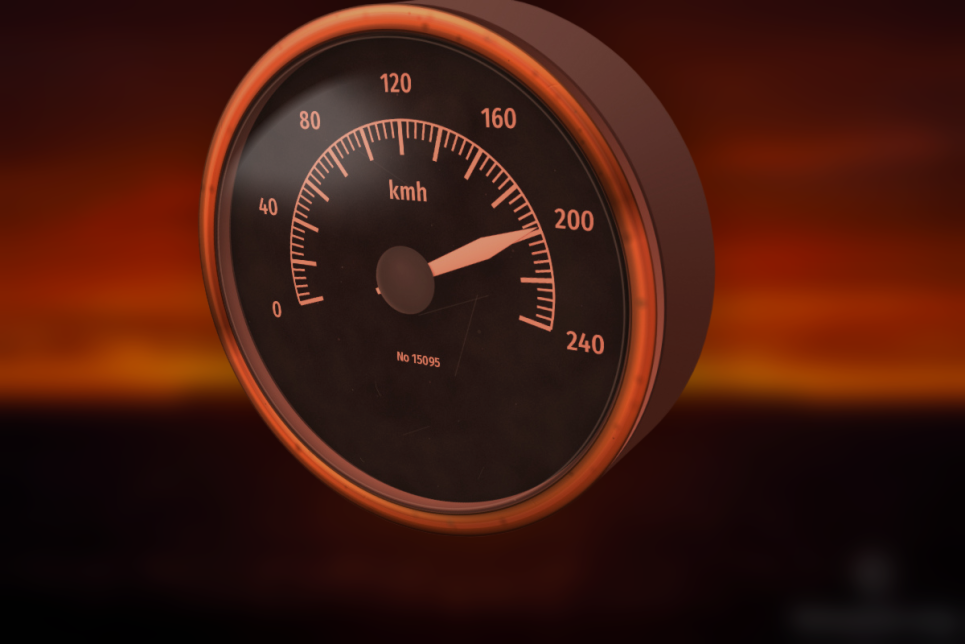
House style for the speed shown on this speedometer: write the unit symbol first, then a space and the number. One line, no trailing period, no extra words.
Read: km/h 198
